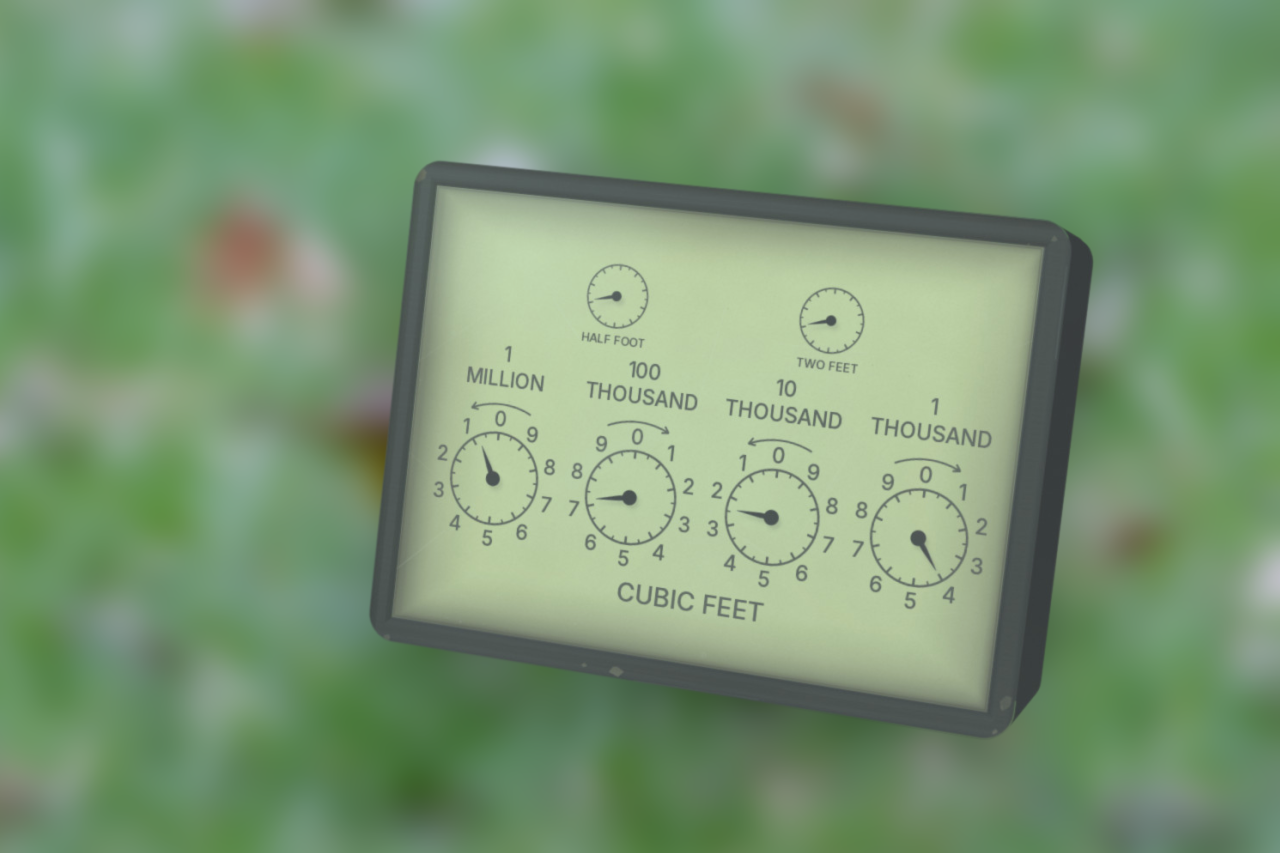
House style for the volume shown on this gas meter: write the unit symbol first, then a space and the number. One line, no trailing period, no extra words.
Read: ft³ 72400
